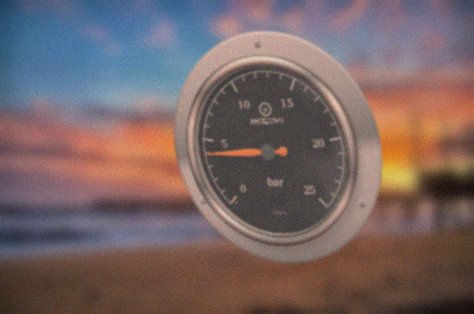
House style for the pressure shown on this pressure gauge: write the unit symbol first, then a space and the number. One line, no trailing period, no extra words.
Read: bar 4
